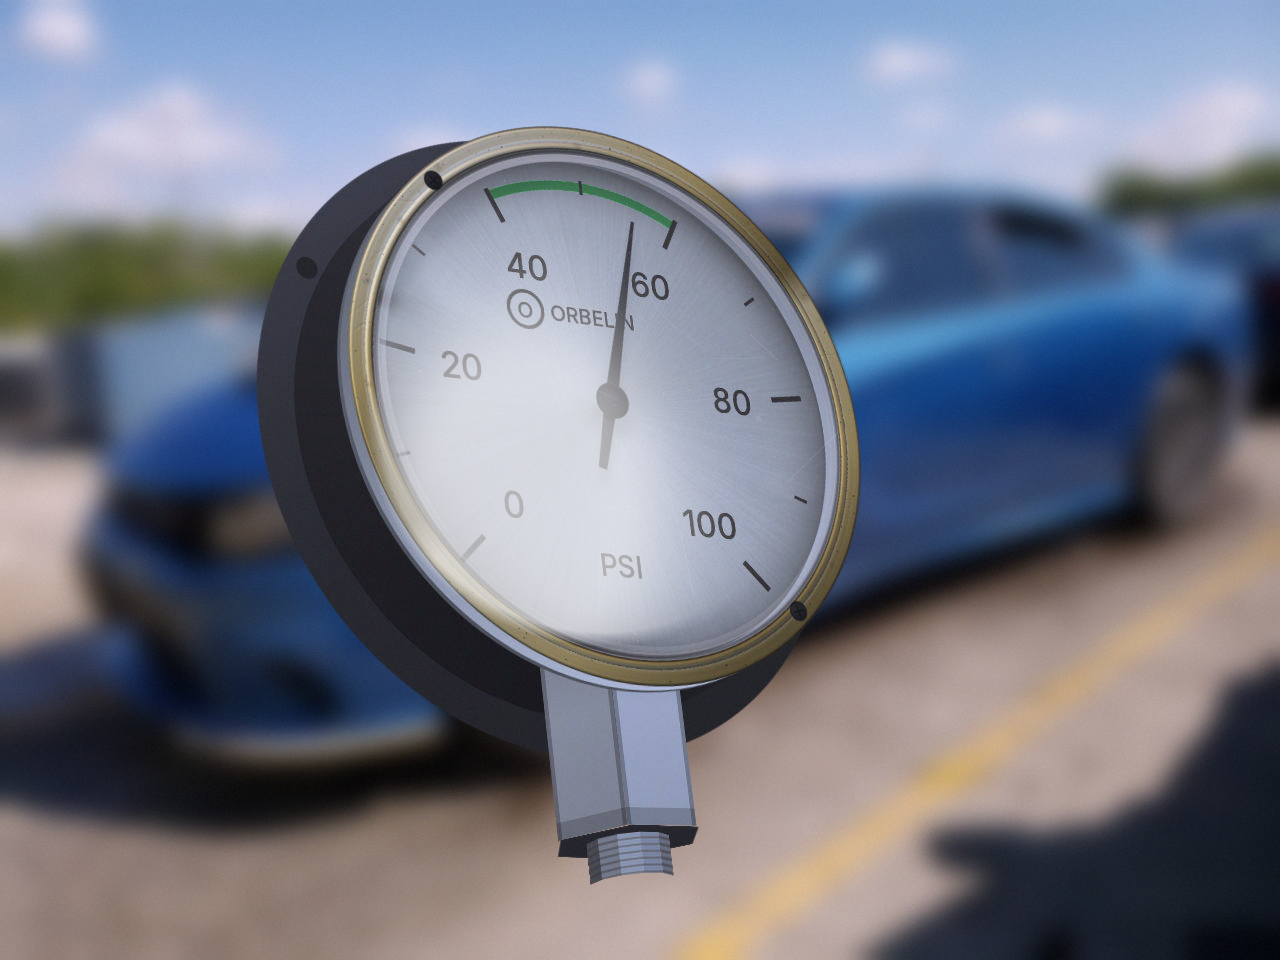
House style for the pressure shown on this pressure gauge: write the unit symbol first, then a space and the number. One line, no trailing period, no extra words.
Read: psi 55
